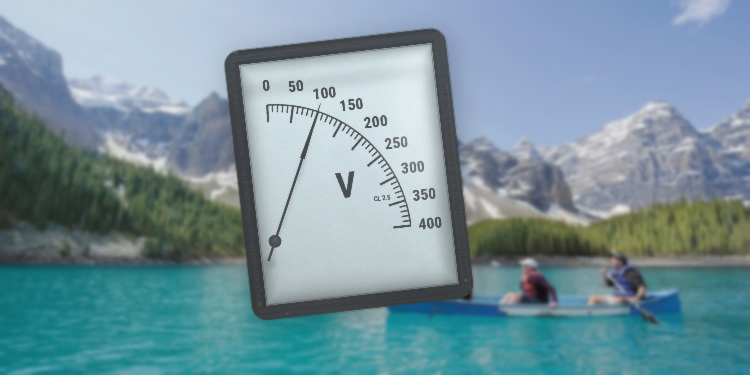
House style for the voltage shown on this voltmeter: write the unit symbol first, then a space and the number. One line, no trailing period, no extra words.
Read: V 100
